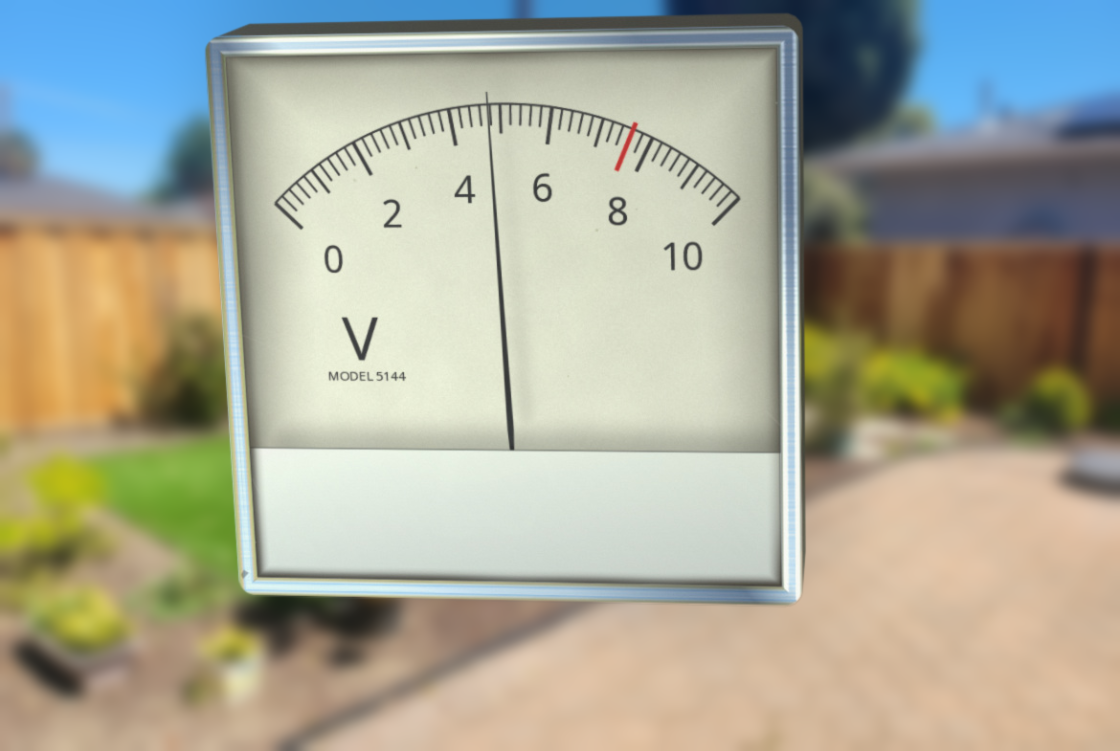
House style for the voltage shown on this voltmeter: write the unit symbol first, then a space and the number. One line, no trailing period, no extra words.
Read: V 4.8
